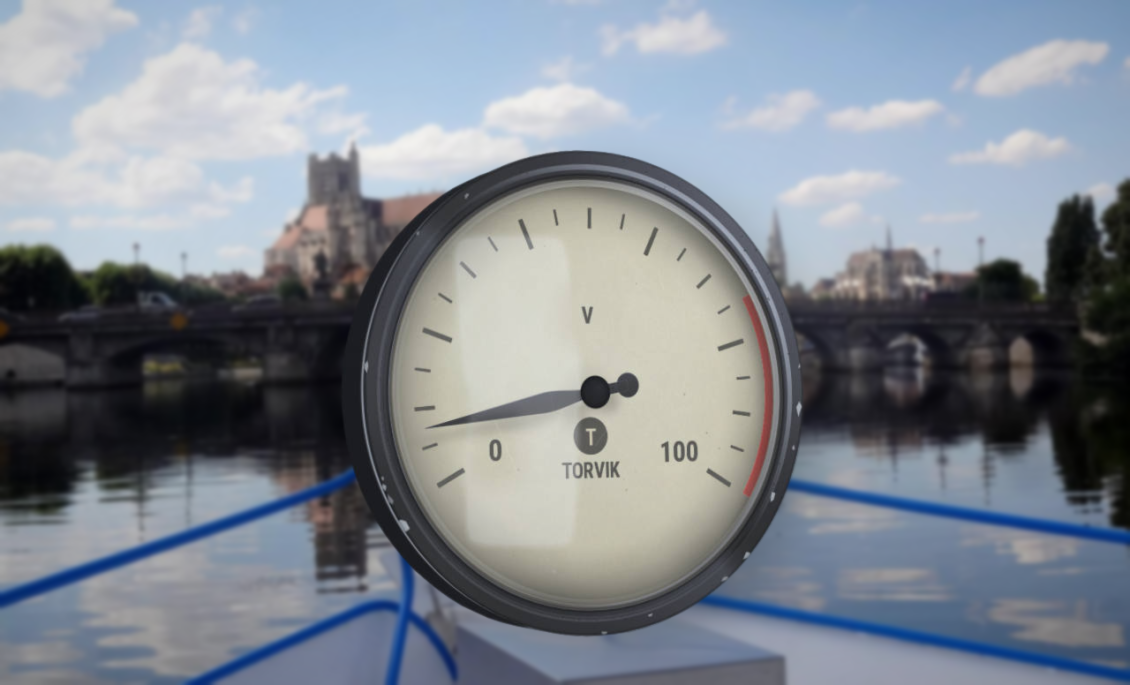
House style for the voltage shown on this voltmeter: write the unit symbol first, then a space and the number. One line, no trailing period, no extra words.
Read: V 7.5
